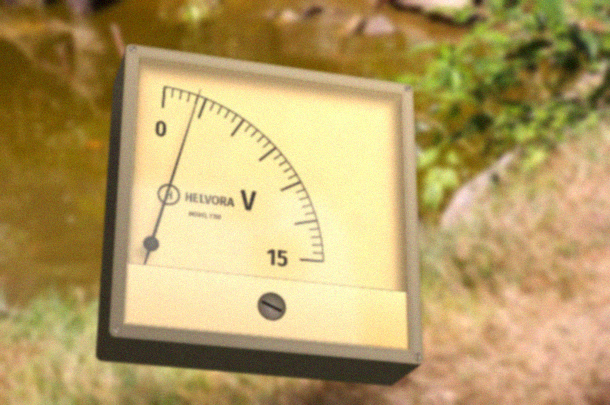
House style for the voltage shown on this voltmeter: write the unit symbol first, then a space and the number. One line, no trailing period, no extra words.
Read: V 2
